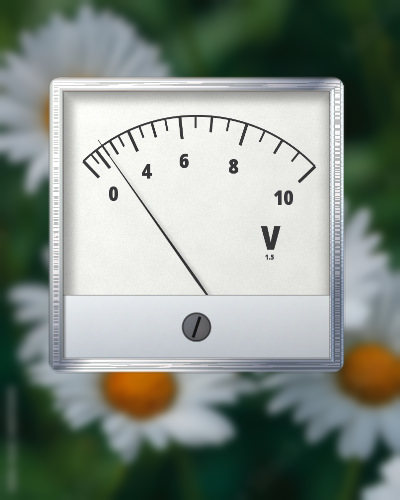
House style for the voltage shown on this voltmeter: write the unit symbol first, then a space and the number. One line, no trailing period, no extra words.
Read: V 2.5
